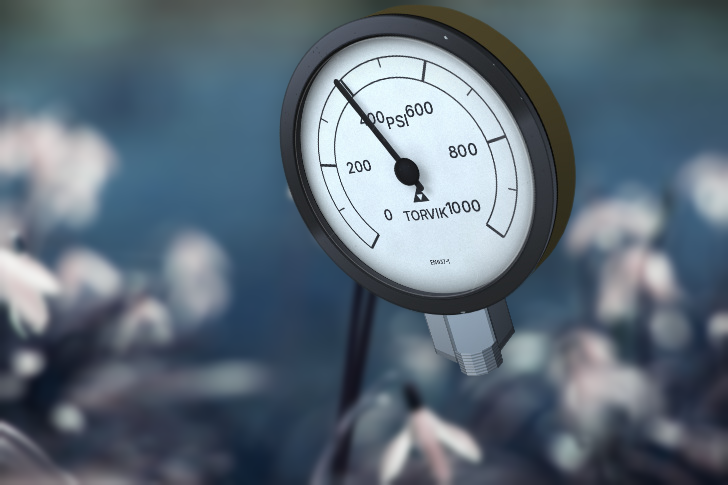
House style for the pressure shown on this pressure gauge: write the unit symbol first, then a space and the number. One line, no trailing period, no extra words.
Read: psi 400
